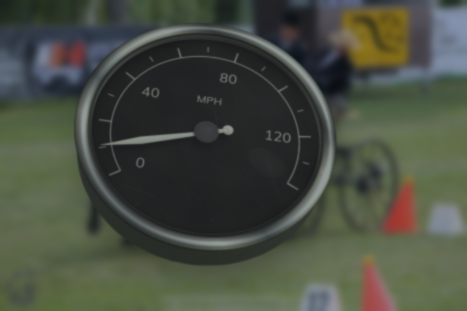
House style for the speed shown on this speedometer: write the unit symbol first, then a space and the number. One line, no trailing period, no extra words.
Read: mph 10
